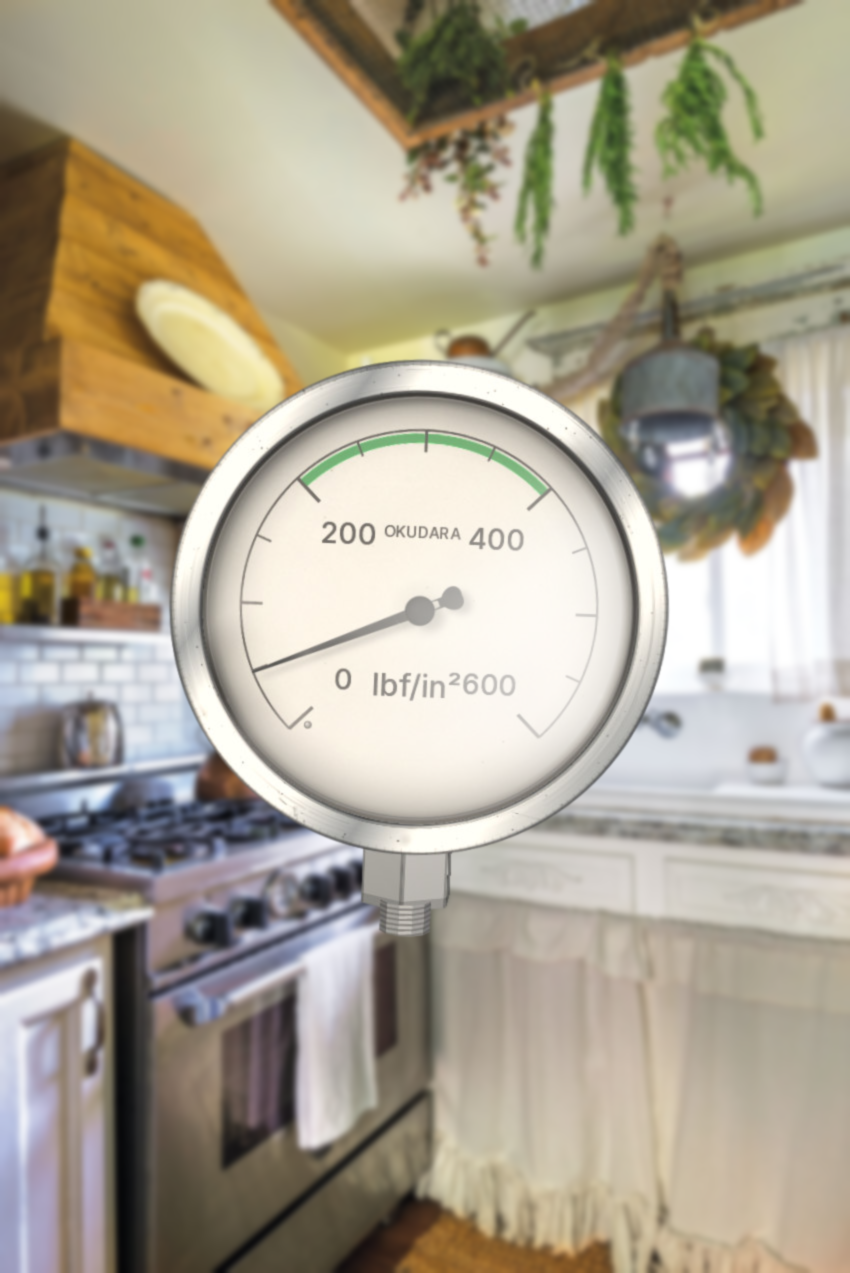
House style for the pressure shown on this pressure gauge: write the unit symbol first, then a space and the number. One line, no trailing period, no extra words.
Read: psi 50
